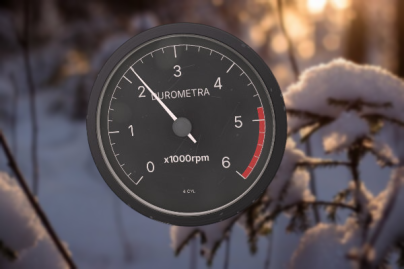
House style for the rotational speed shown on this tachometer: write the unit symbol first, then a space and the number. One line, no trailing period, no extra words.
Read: rpm 2200
